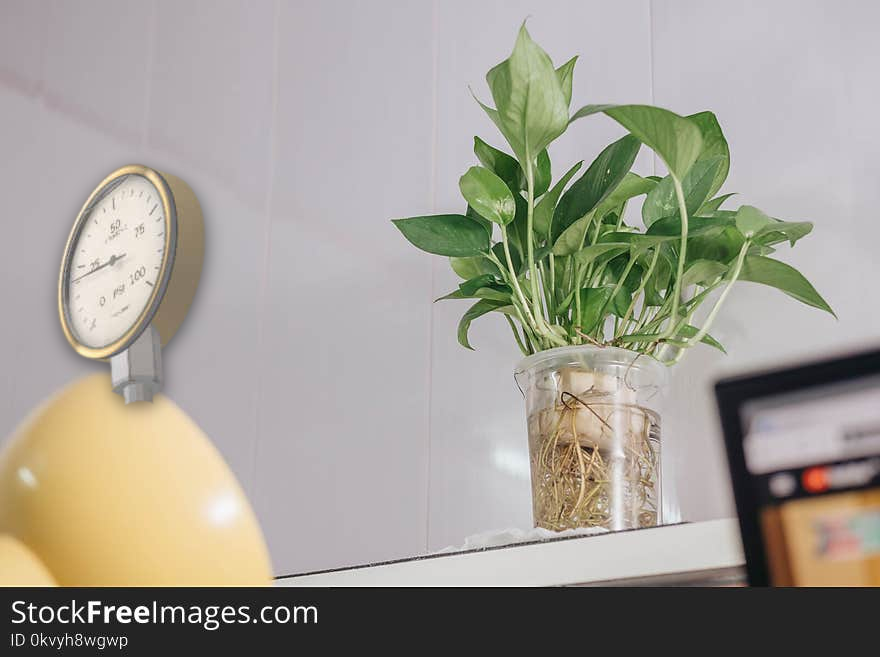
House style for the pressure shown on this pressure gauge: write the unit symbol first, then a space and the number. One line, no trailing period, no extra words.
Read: psi 20
